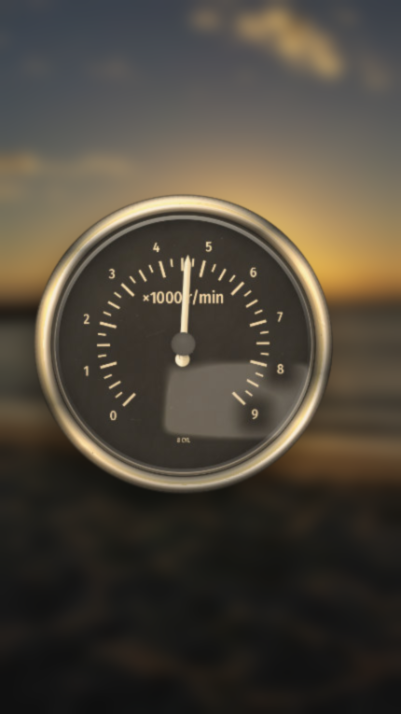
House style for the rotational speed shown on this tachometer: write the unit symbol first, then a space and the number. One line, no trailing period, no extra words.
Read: rpm 4625
